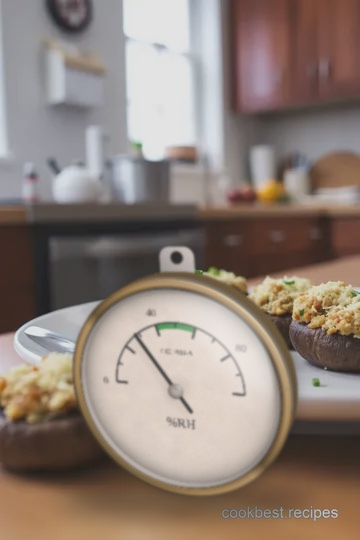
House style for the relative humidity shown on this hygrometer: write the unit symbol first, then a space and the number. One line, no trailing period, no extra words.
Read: % 30
